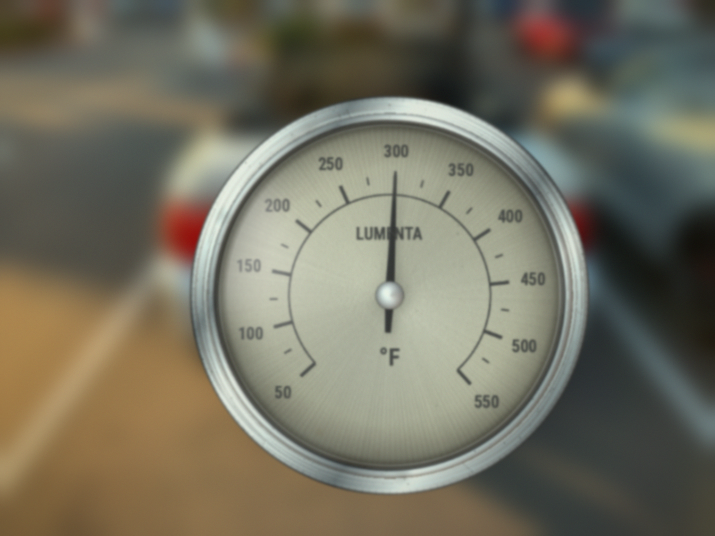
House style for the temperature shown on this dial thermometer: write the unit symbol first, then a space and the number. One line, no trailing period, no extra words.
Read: °F 300
